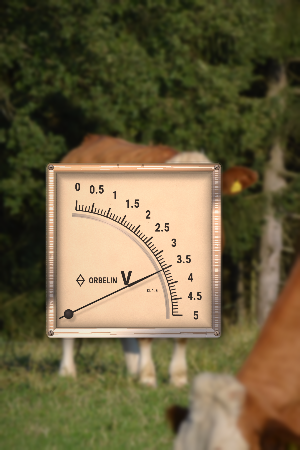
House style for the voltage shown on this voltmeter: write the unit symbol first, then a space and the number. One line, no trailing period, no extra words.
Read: V 3.5
